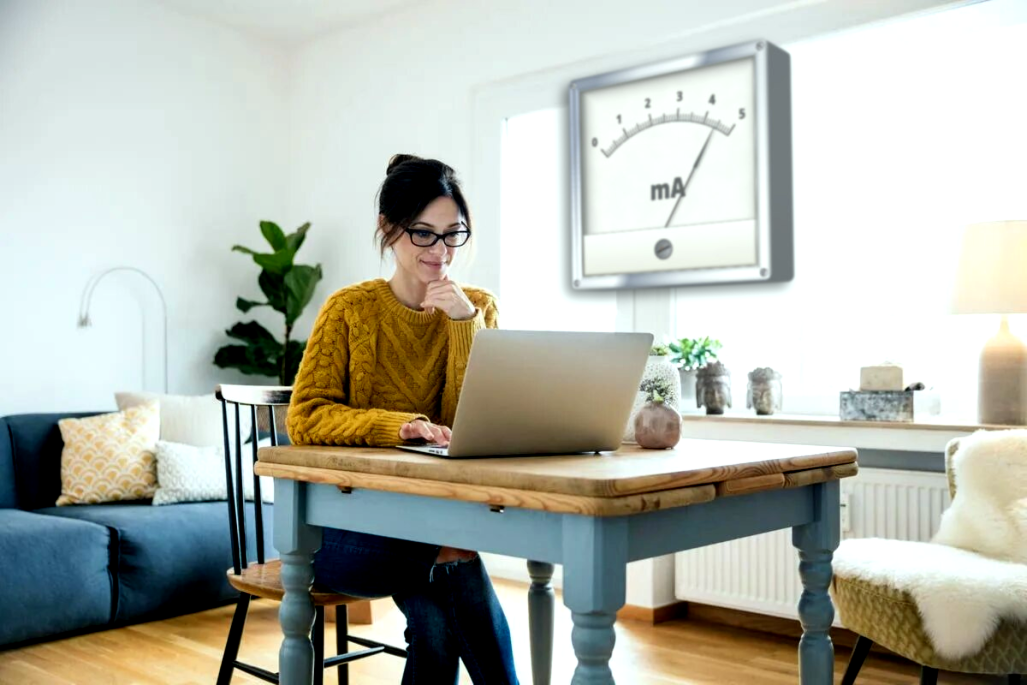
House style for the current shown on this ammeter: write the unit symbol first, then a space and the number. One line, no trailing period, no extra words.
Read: mA 4.5
